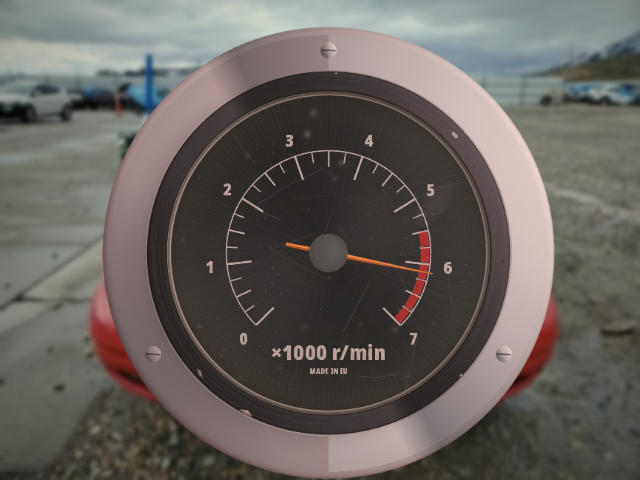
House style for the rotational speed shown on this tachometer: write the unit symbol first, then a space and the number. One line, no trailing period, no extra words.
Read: rpm 6125
